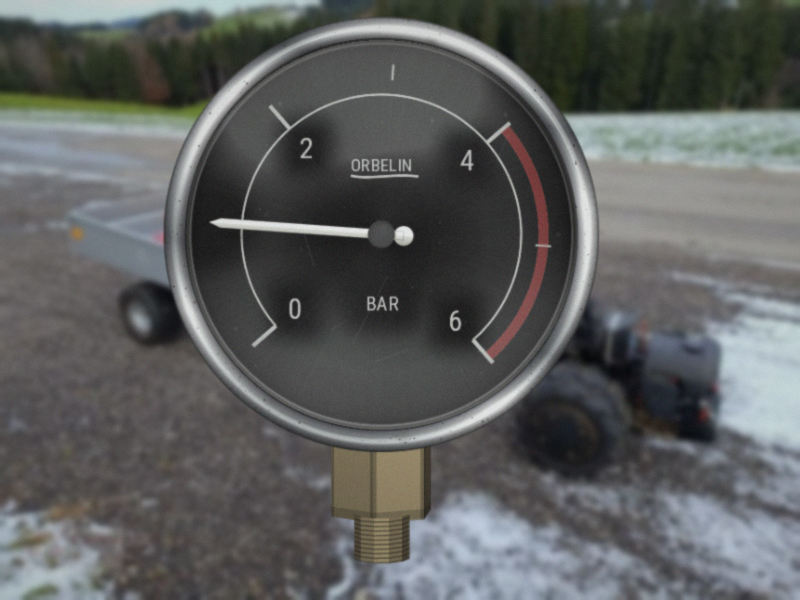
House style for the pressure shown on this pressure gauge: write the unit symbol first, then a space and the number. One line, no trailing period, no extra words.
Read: bar 1
